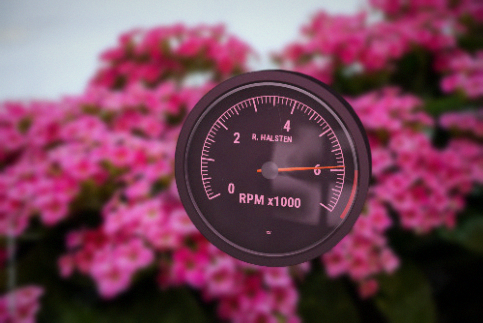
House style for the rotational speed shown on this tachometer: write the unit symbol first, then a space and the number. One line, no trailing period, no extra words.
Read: rpm 5900
